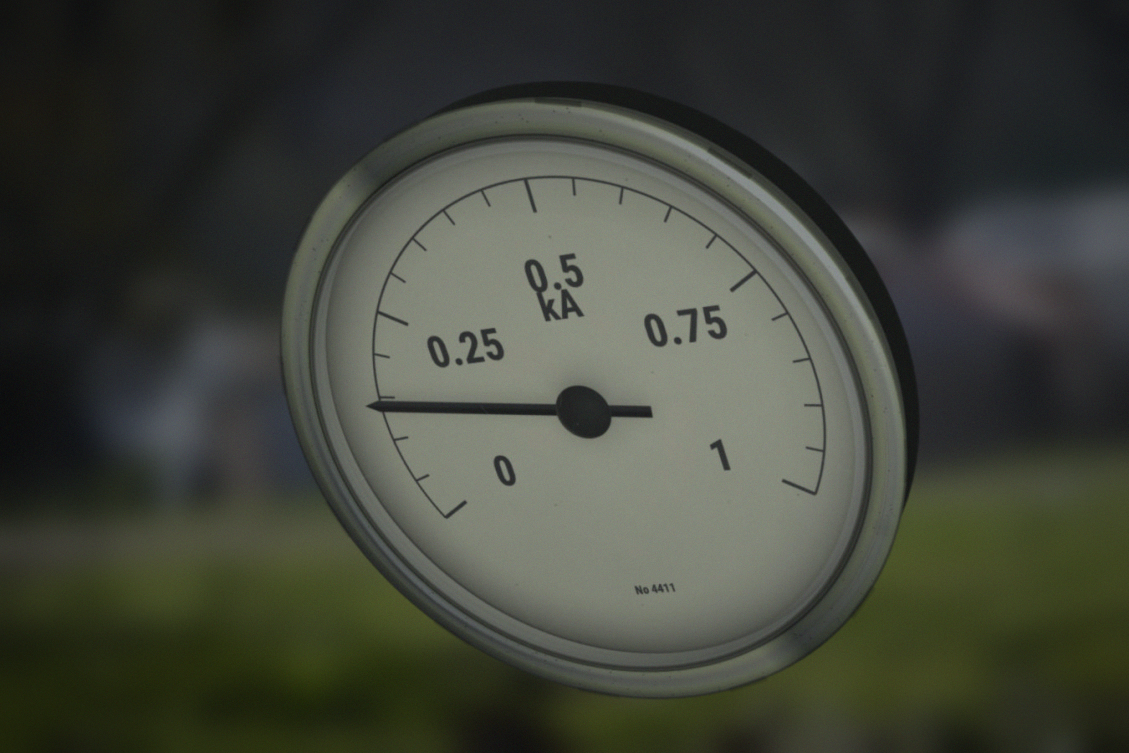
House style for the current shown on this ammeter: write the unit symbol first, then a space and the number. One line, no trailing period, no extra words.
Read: kA 0.15
